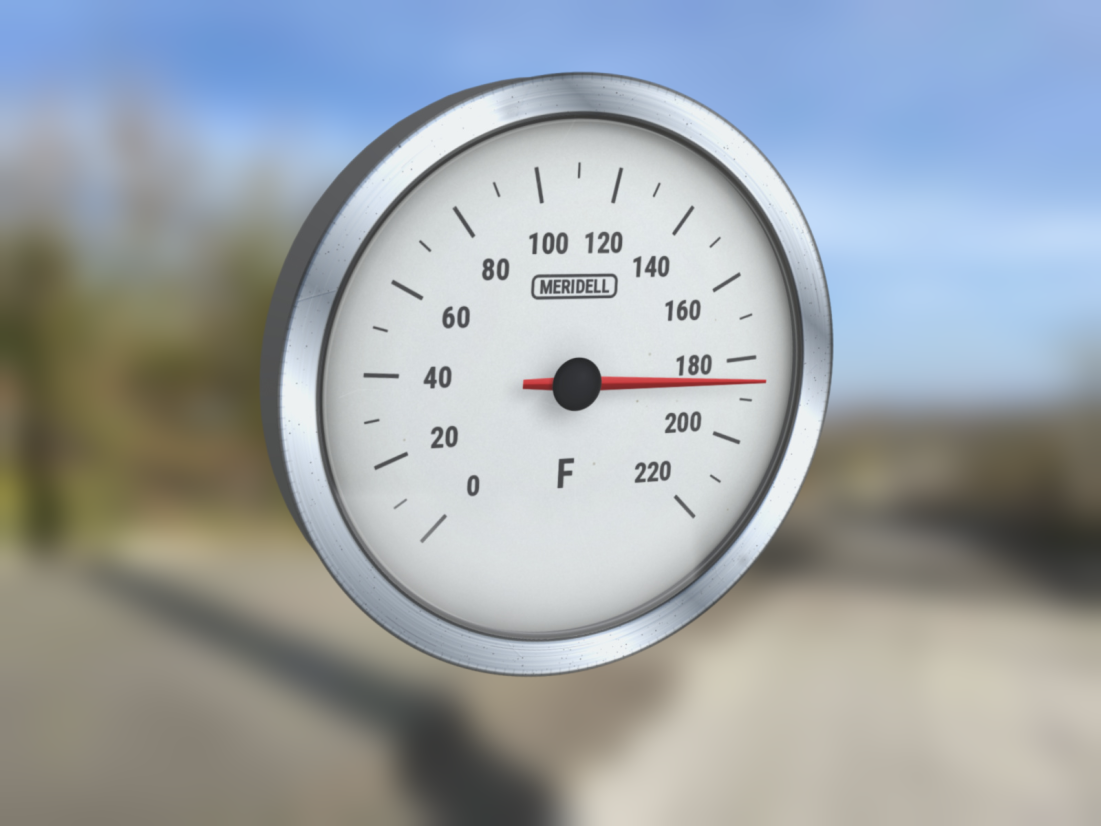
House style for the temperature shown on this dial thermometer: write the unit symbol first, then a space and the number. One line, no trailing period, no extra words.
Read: °F 185
